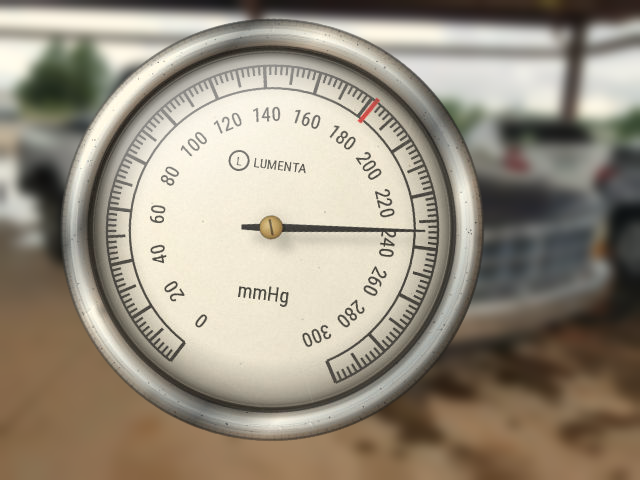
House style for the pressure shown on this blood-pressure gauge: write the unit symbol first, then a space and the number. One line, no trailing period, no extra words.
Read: mmHg 234
